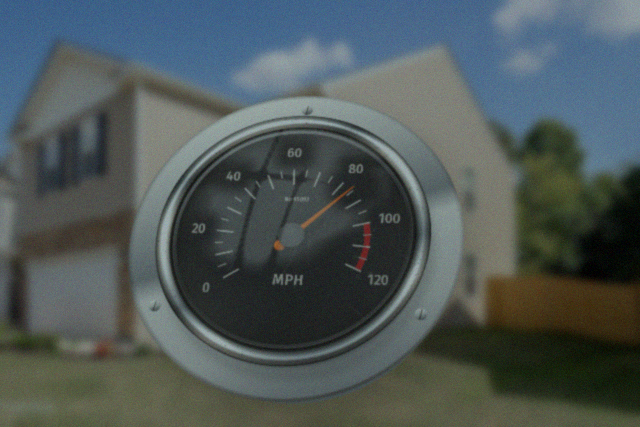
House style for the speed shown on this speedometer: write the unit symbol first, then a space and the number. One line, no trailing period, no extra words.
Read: mph 85
